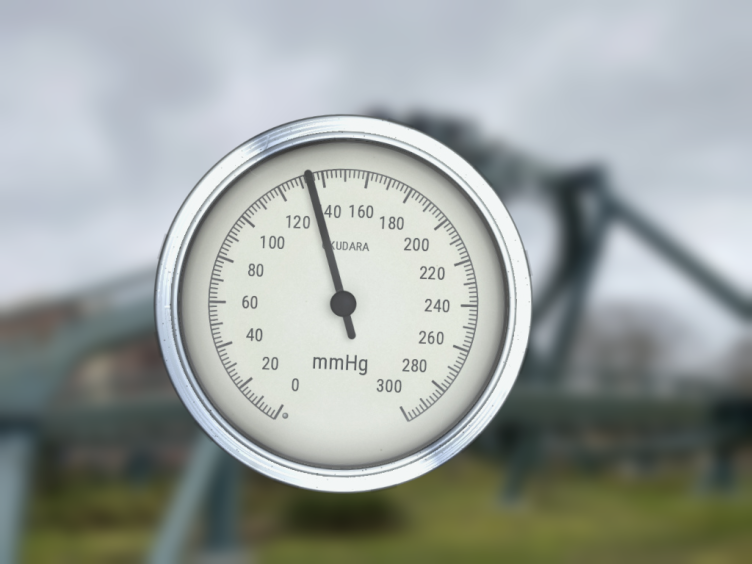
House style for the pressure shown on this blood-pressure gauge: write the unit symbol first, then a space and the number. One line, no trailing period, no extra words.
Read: mmHg 134
